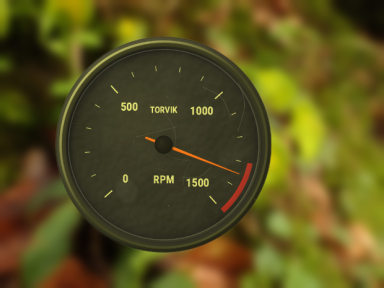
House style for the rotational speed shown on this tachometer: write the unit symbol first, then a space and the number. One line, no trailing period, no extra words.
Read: rpm 1350
